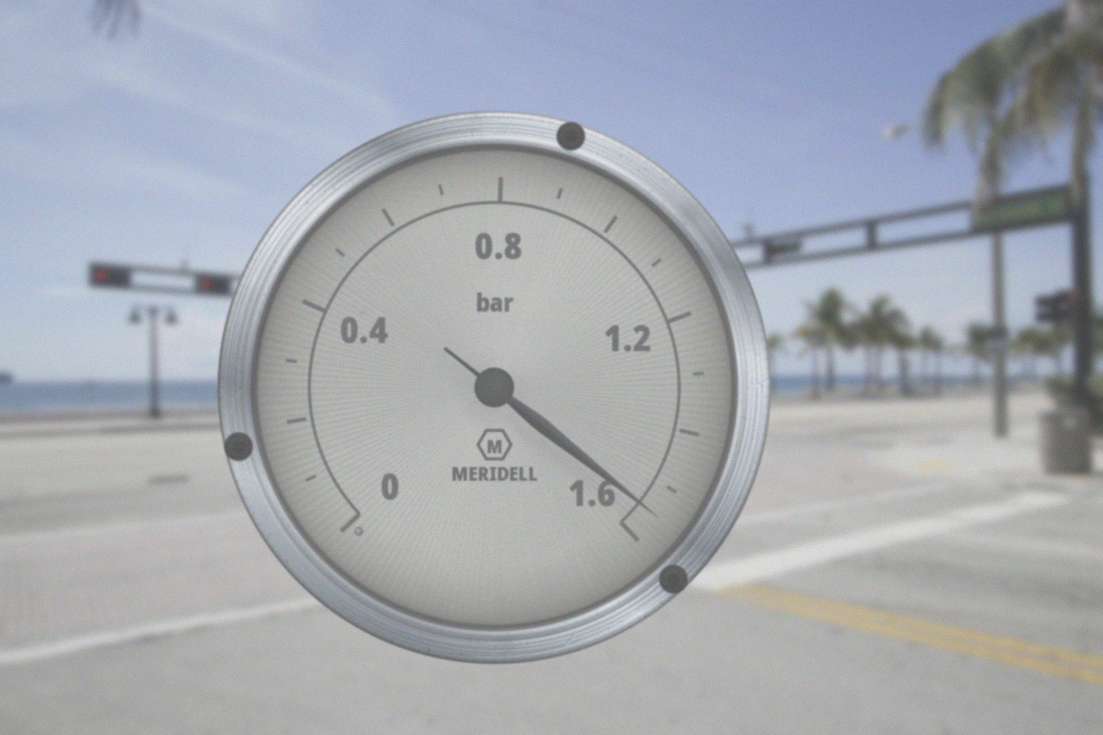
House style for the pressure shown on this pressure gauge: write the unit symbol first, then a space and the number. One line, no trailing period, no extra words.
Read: bar 1.55
